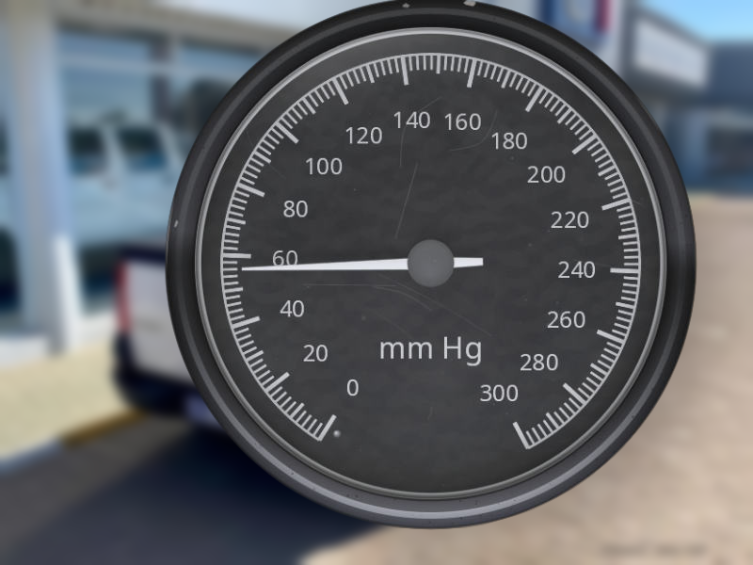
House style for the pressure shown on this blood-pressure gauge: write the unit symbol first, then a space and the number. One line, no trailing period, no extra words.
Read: mmHg 56
